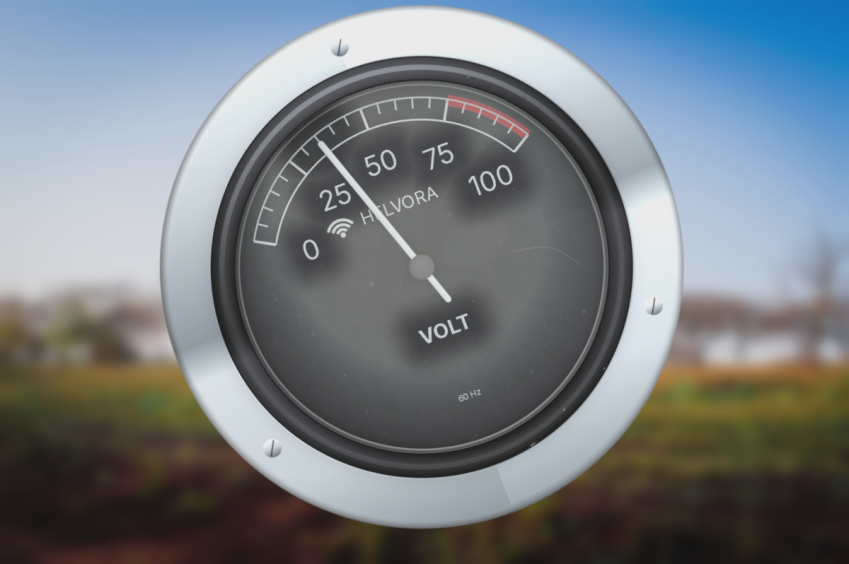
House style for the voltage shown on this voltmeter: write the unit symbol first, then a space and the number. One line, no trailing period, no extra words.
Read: V 35
